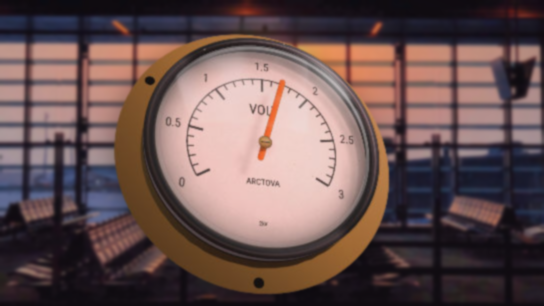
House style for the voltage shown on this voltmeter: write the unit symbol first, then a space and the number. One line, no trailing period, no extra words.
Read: V 1.7
